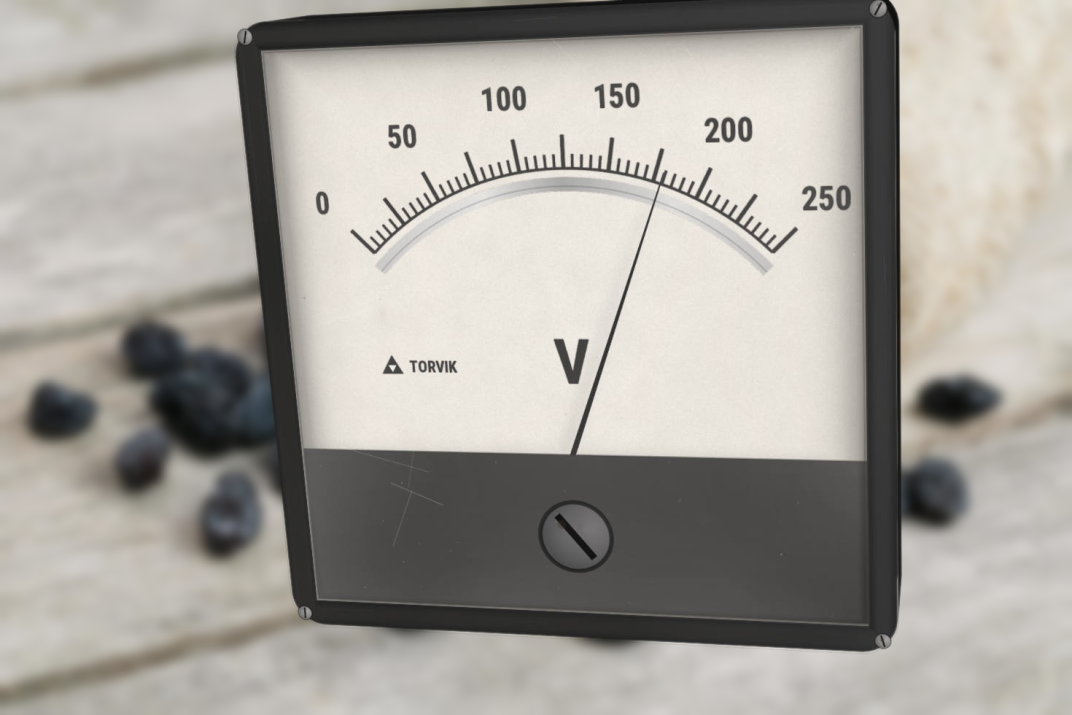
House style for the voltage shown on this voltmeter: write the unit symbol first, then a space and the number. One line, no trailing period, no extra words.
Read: V 180
